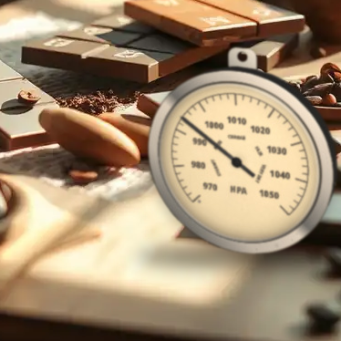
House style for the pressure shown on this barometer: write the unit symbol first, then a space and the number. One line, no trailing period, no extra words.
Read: hPa 994
